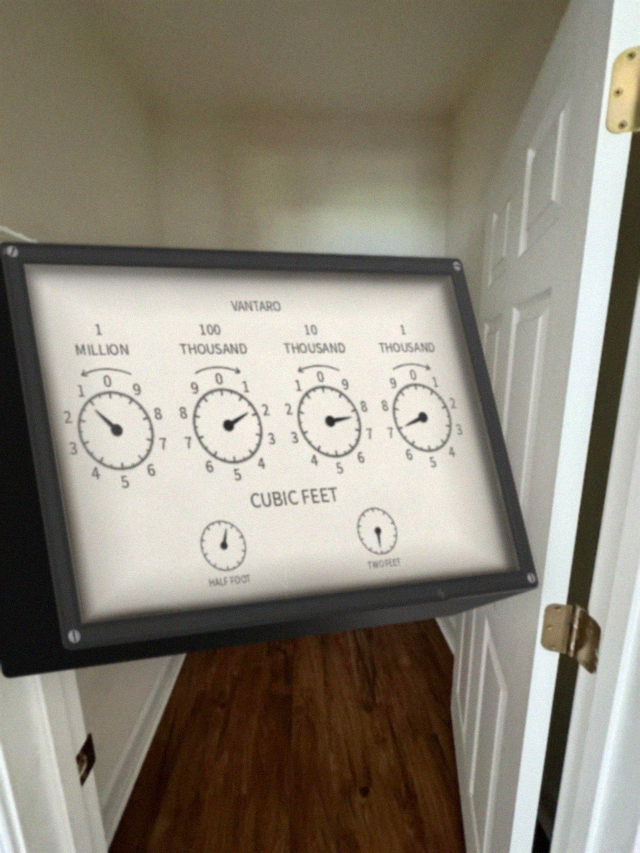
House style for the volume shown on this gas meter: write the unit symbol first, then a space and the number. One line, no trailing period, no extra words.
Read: ft³ 117700
